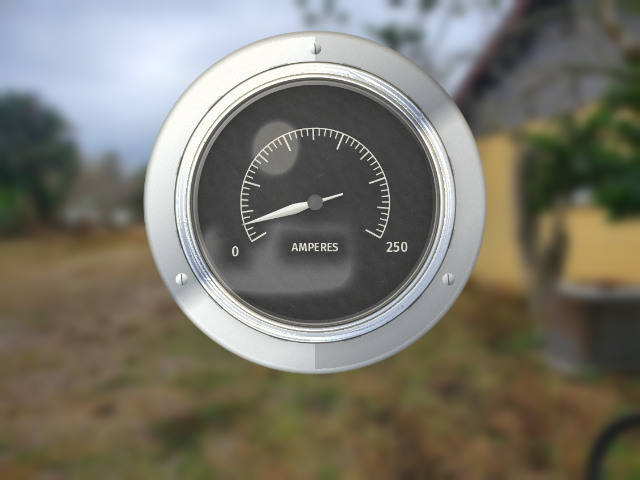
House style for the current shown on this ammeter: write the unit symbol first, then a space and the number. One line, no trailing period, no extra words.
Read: A 15
